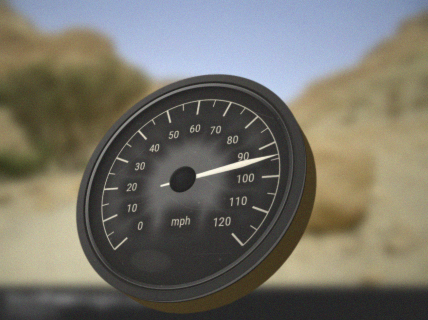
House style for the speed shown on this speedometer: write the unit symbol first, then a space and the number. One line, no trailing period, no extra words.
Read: mph 95
